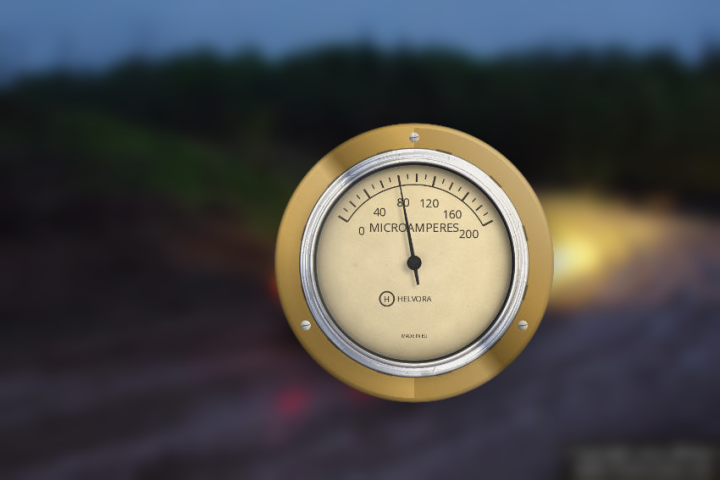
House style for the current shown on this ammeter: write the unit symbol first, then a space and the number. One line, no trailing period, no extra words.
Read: µA 80
